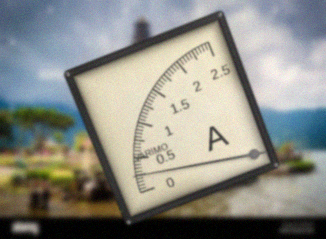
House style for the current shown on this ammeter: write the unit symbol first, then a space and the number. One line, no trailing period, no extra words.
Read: A 0.25
